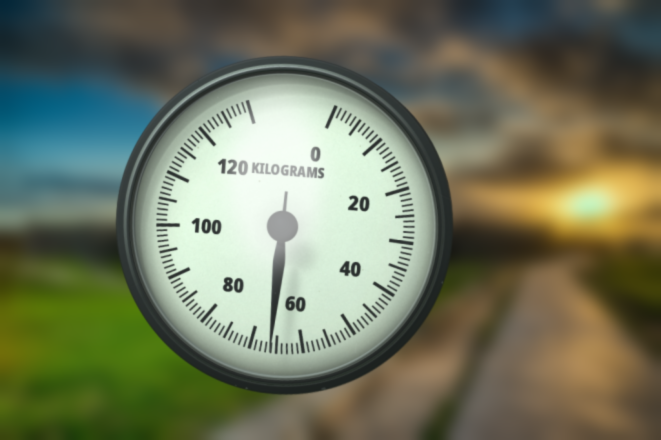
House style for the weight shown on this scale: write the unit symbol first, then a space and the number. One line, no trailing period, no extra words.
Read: kg 66
